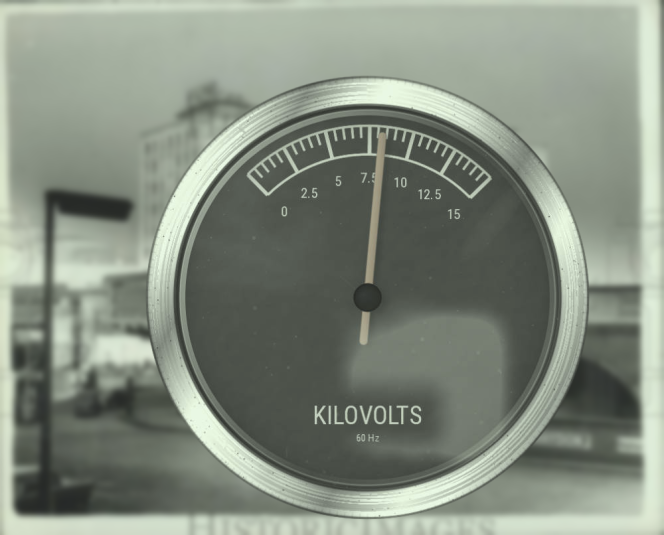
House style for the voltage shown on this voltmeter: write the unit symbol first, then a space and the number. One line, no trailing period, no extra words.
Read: kV 8.25
